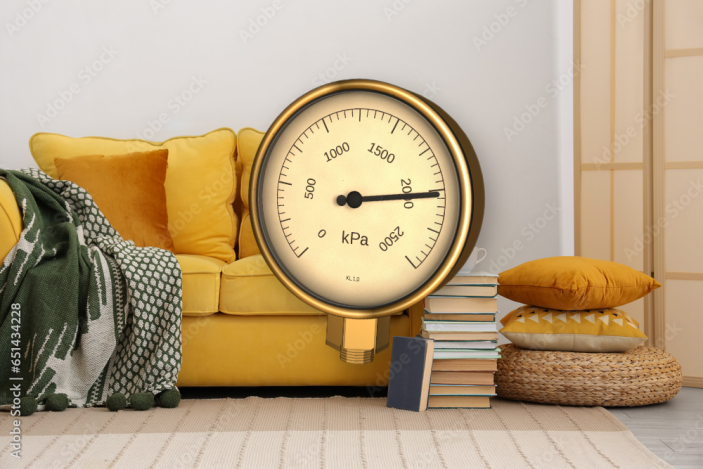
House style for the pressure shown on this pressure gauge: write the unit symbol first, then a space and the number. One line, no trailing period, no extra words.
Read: kPa 2025
